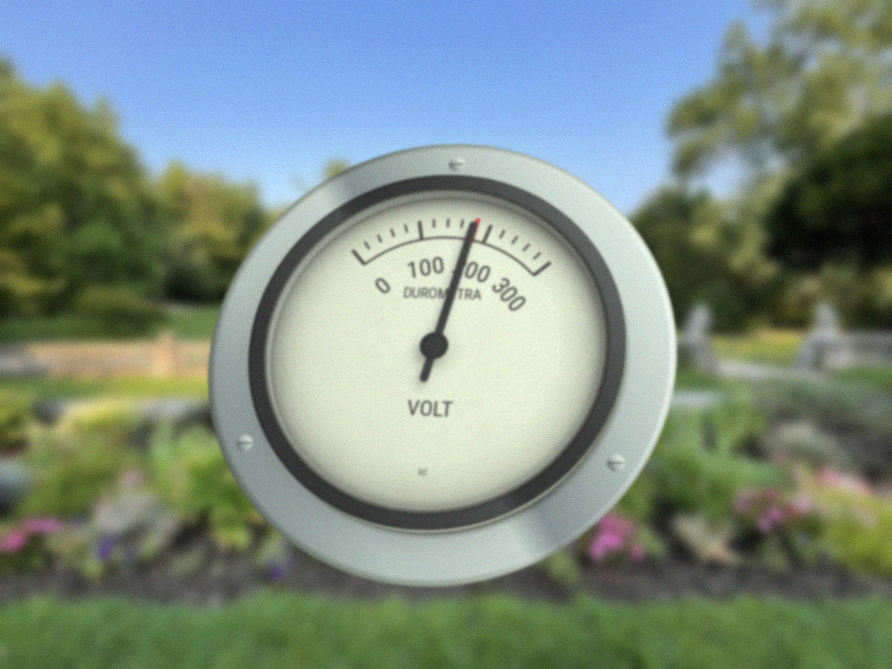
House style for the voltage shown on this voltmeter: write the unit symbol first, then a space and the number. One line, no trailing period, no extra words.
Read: V 180
